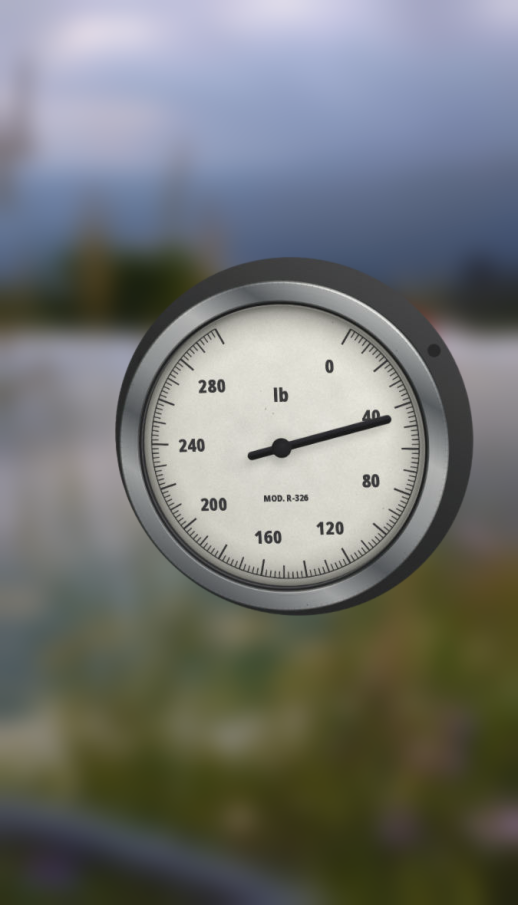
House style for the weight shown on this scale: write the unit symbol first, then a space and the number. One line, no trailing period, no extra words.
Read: lb 44
